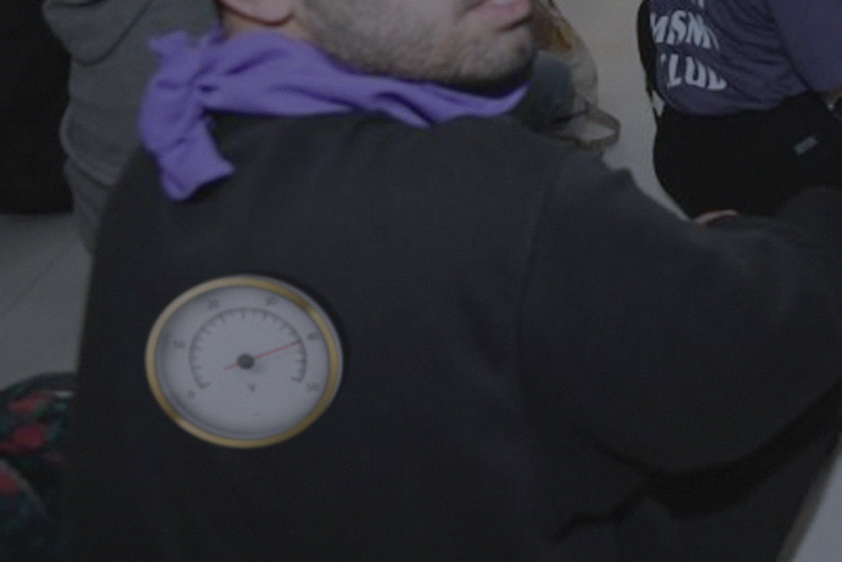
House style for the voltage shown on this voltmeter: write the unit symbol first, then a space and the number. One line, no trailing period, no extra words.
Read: V 40
